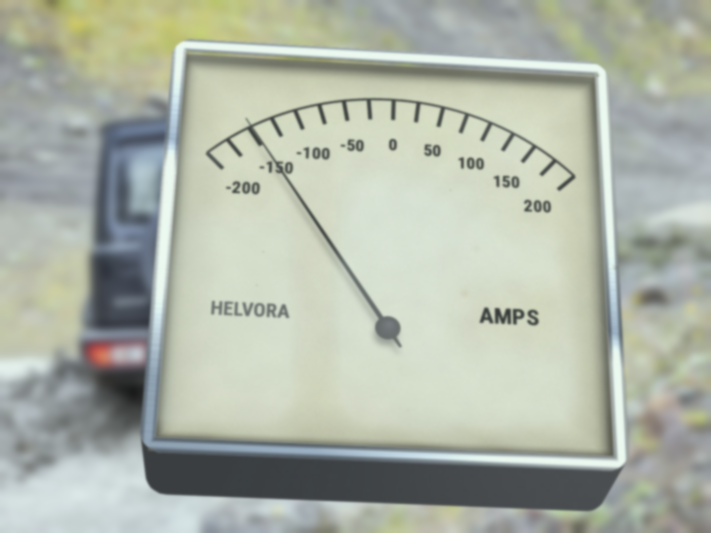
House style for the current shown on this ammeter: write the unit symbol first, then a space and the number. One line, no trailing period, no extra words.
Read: A -150
